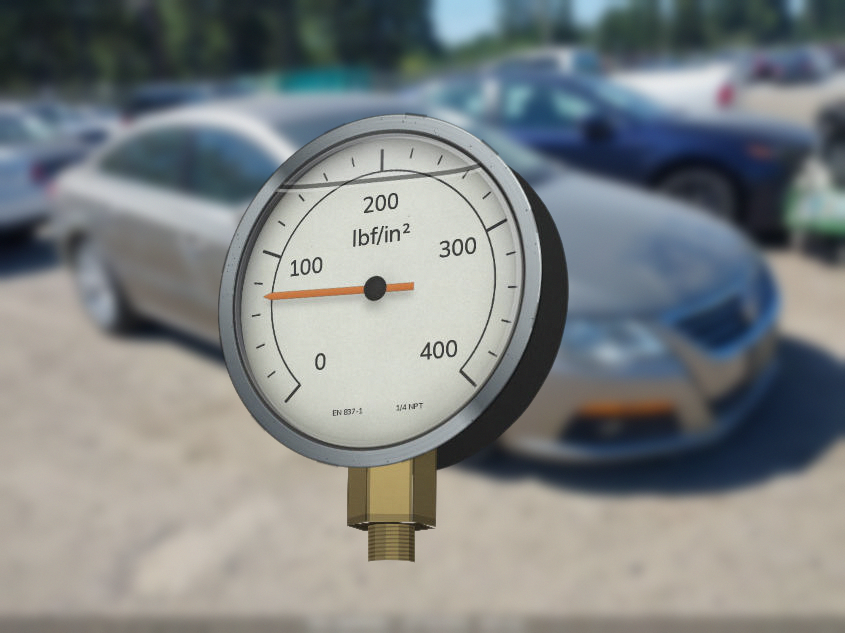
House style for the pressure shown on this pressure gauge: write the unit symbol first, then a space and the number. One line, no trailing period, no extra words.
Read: psi 70
